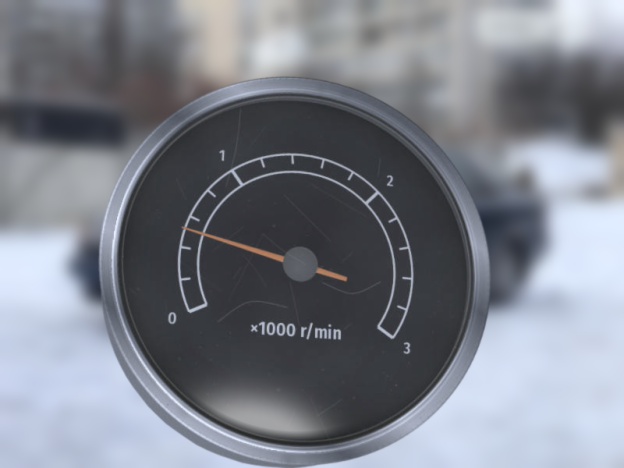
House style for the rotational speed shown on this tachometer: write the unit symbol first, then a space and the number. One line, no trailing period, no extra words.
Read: rpm 500
